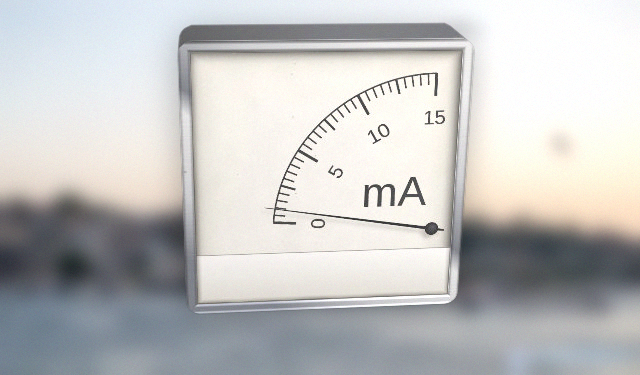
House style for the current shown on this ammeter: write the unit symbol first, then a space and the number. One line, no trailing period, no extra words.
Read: mA 1
